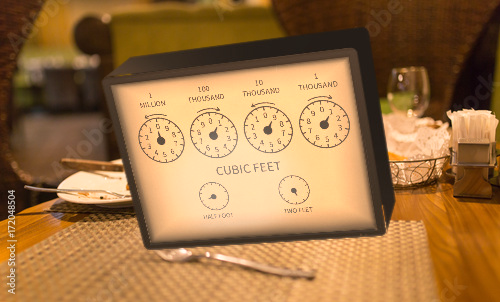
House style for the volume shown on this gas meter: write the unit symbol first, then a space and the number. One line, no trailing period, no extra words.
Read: ft³ 9100
